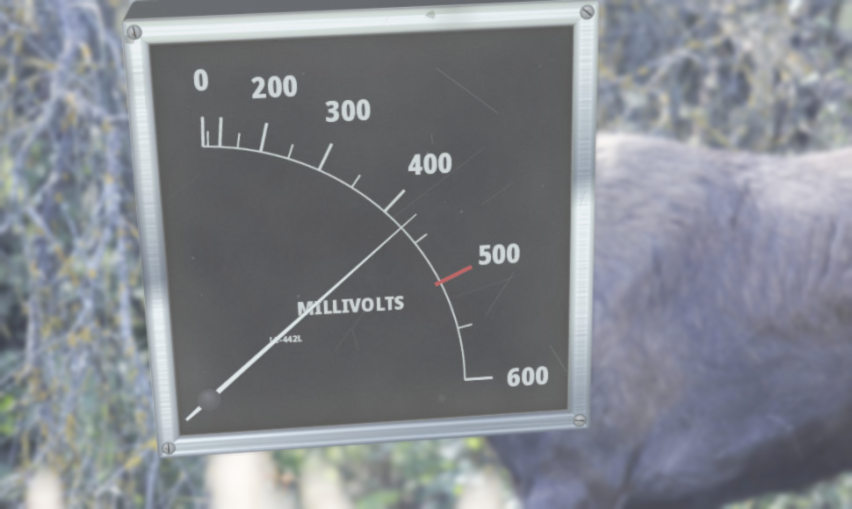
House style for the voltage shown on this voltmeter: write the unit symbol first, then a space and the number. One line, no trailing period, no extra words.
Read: mV 425
